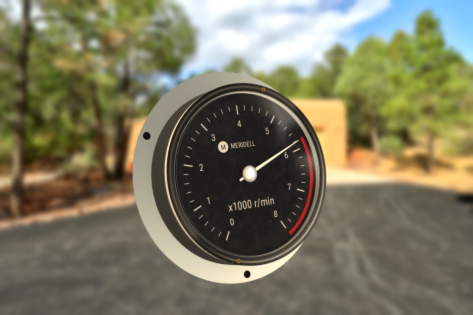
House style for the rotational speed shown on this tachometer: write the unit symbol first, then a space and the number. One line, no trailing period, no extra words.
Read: rpm 5800
